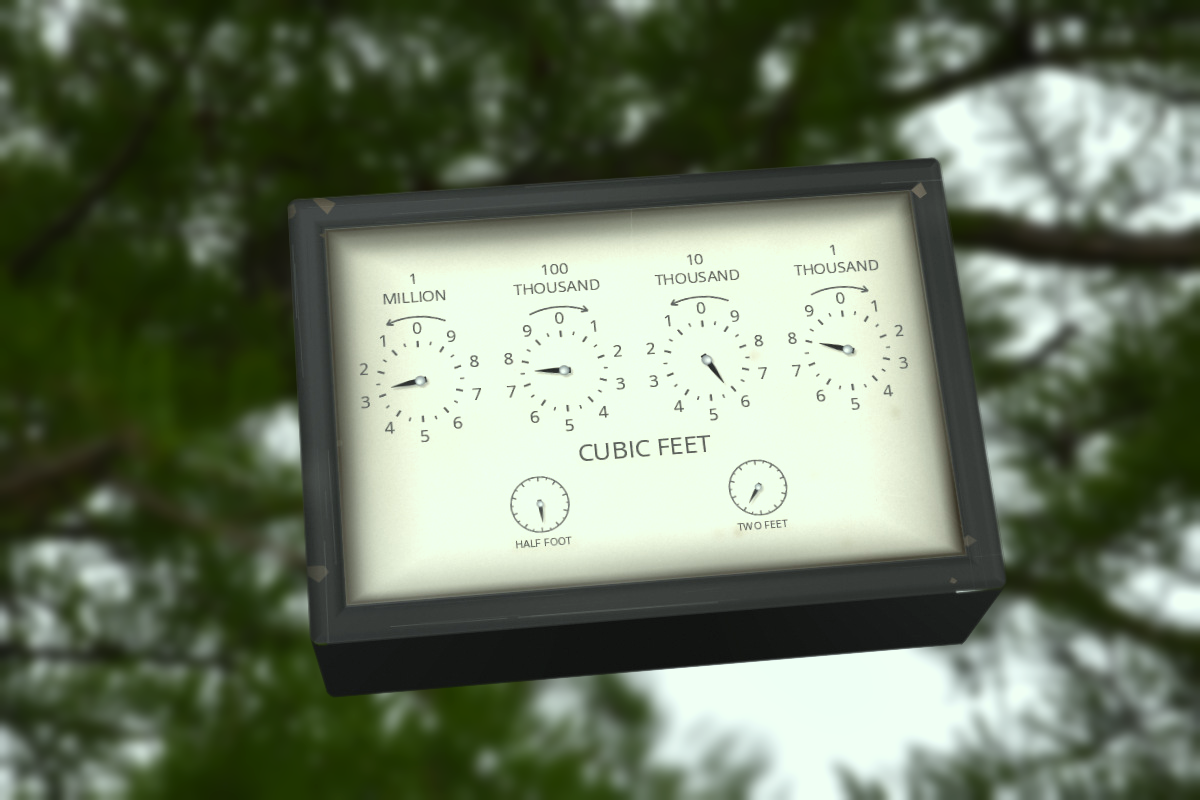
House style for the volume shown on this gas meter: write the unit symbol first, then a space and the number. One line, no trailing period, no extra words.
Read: ft³ 275800
